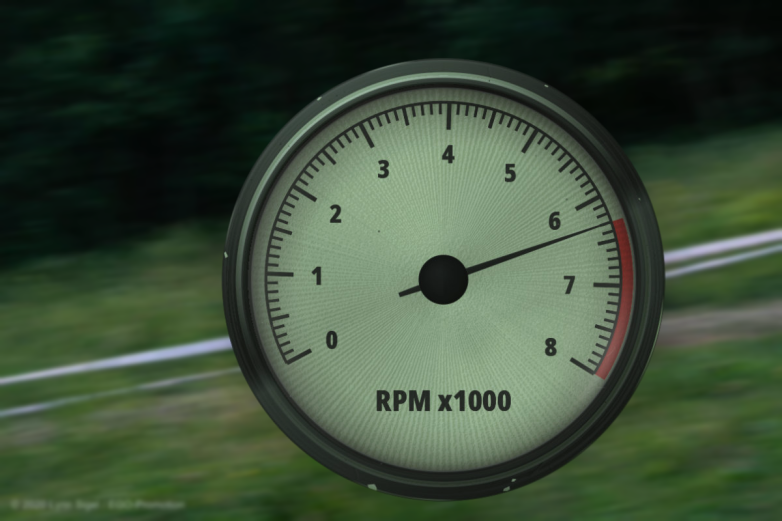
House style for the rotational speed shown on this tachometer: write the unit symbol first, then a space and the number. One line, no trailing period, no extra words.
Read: rpm 6300
